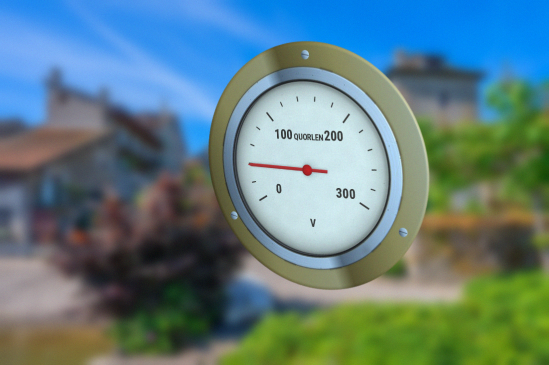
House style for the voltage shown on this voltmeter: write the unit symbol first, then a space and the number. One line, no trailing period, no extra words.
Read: V 40
